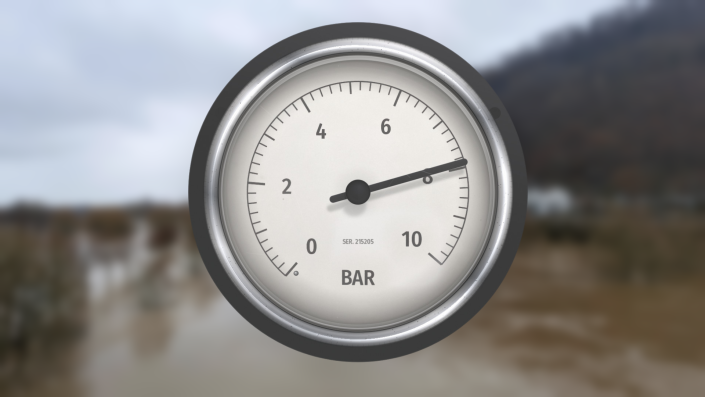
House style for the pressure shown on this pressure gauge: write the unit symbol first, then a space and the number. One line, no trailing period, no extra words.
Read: bar 7.9
